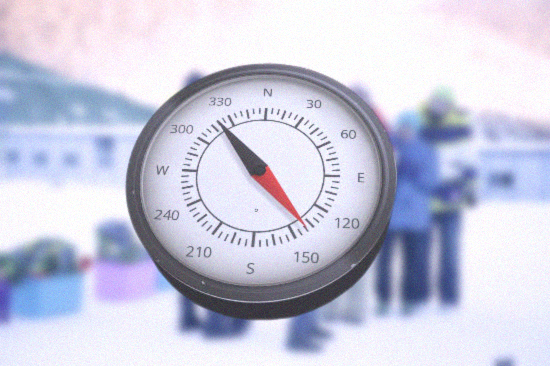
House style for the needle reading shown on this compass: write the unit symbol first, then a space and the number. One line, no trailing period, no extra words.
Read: ° 140
